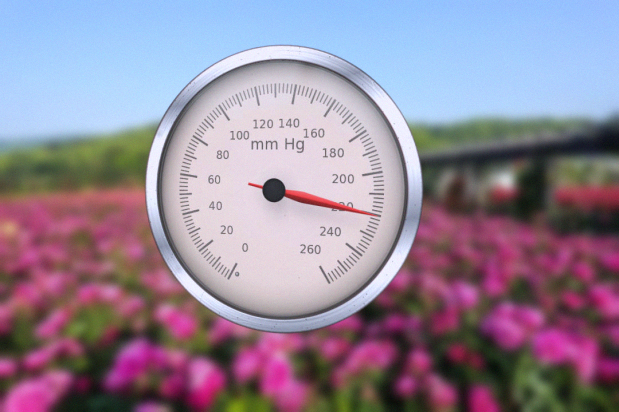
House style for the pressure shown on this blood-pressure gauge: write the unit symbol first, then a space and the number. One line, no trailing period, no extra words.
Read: mmHg 220
